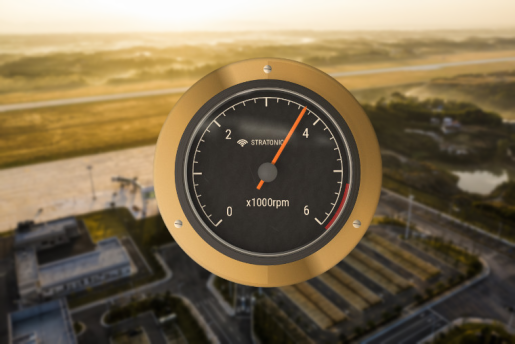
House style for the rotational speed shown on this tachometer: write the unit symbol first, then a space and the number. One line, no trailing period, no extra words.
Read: rpm 3700
